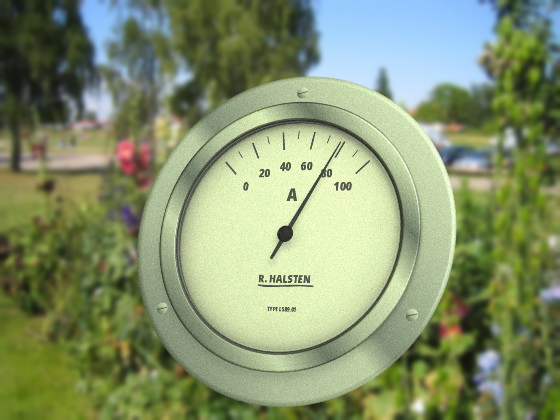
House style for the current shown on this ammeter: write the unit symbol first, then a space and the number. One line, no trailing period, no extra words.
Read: A 80
